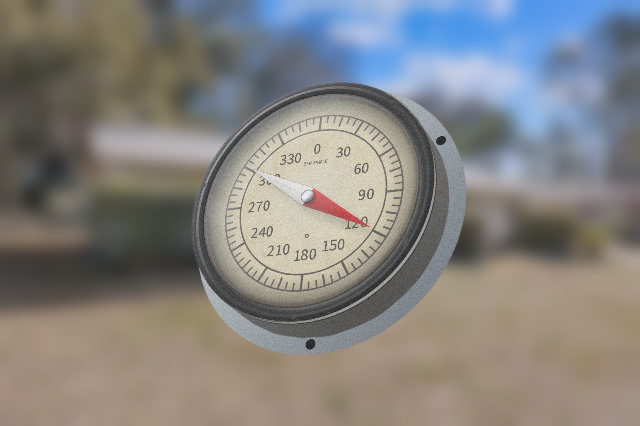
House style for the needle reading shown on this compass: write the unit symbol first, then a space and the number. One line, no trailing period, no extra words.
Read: ° 120
